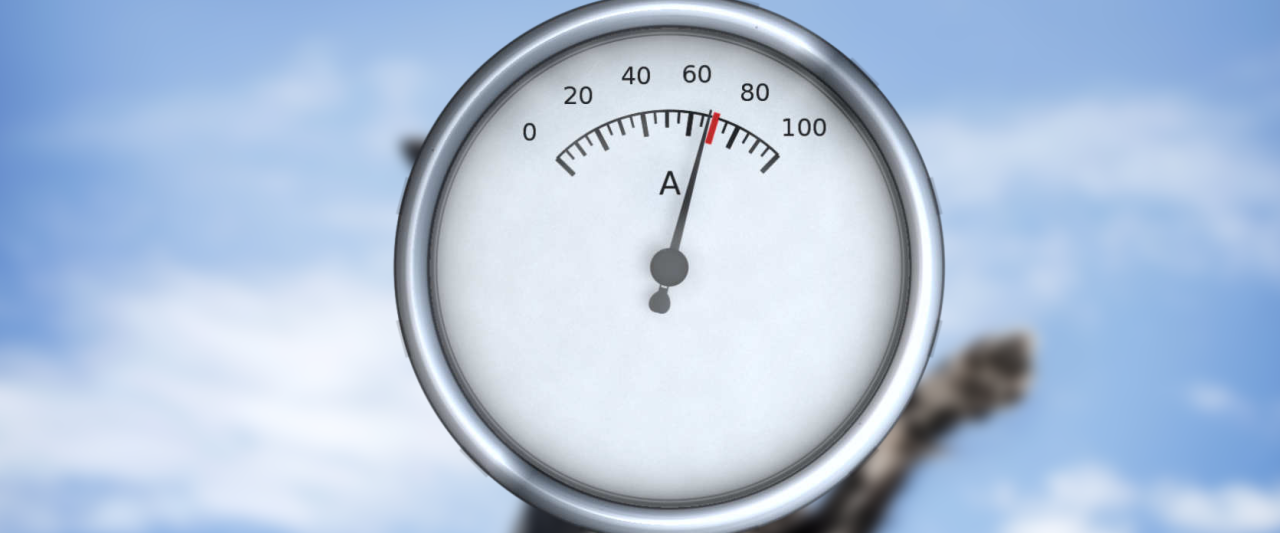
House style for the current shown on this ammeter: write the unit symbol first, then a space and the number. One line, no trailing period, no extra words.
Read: A 67.5
